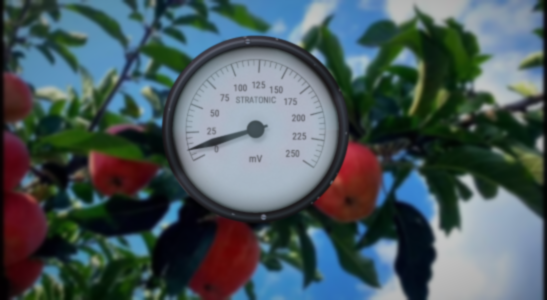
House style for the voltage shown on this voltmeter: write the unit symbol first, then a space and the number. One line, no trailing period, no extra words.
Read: mV 10
